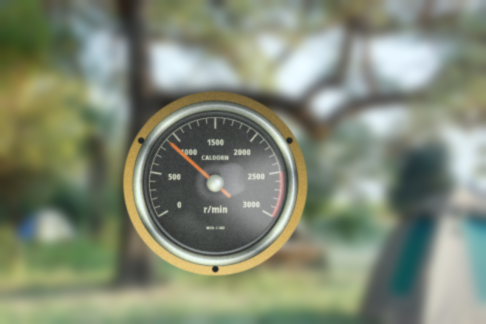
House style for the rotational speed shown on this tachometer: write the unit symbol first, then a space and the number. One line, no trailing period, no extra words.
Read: rpm 900
